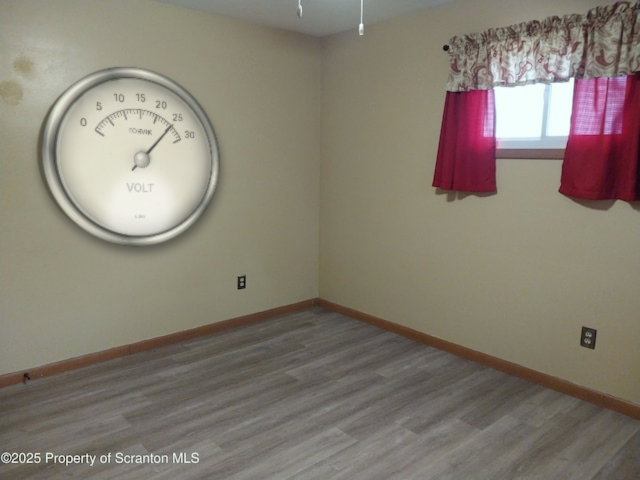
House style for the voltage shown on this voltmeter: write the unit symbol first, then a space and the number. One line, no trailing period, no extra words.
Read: V 25
